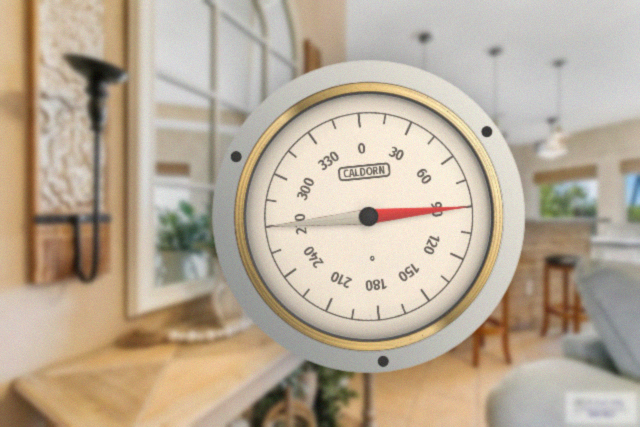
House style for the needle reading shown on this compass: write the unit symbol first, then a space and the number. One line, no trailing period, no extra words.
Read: ° 90
